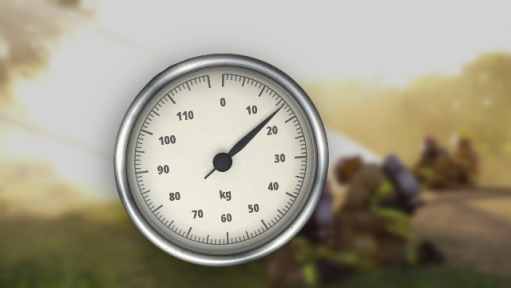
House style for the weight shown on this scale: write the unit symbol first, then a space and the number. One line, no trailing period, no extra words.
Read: kg 16
